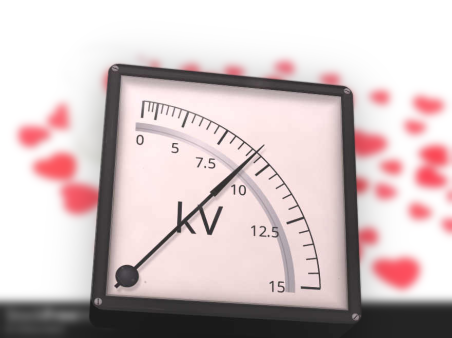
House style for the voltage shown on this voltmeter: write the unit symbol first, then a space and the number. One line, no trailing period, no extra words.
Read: kV 9.25
